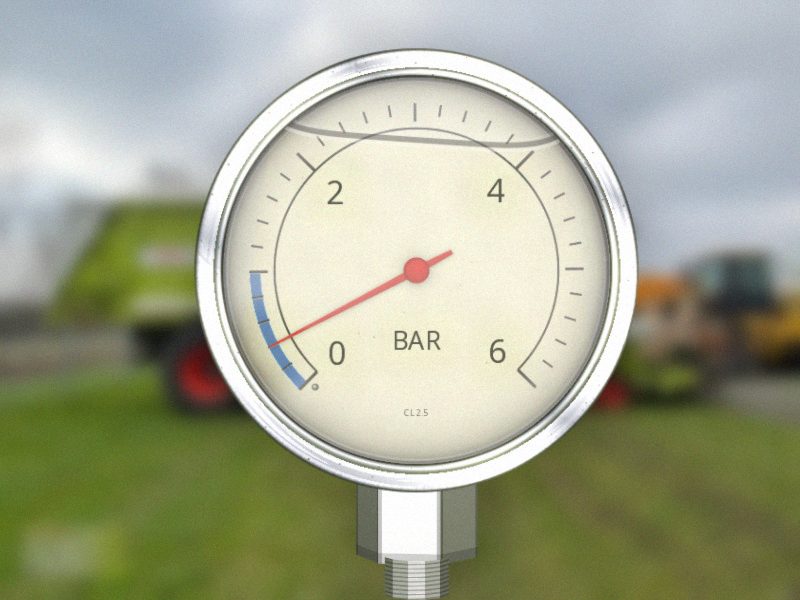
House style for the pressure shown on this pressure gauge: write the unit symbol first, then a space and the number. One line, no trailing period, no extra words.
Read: bar 0.4
